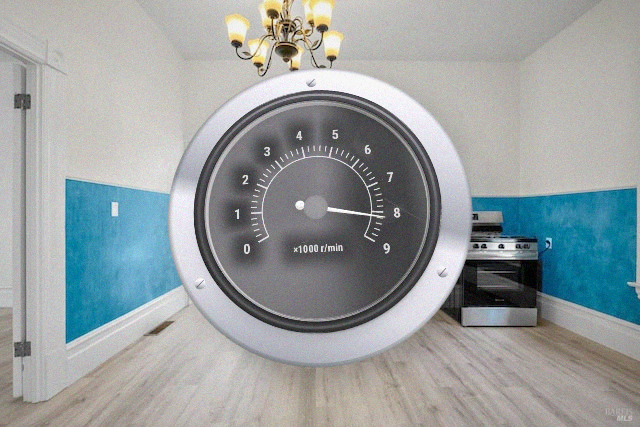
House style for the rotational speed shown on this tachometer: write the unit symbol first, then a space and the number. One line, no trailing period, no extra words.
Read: rpm 8200
